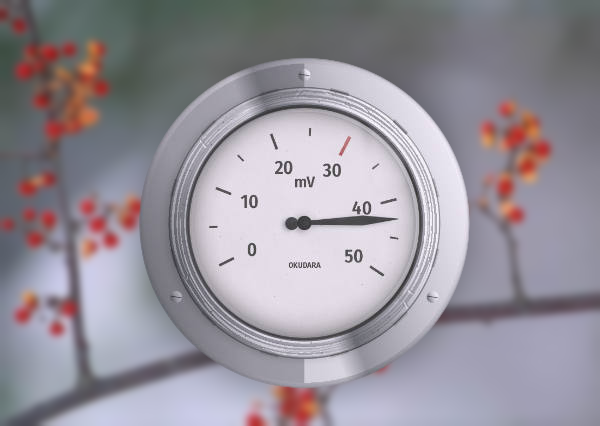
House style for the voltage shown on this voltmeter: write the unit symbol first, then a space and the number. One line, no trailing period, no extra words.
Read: mV 42.5
